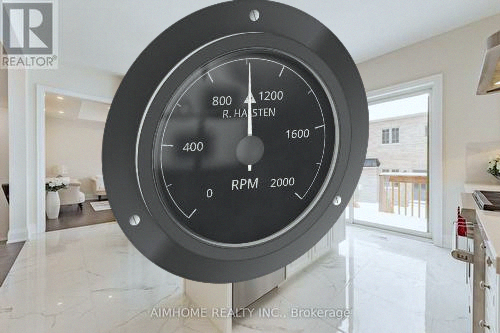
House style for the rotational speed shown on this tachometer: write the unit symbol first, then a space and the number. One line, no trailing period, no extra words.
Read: rpm 1000
